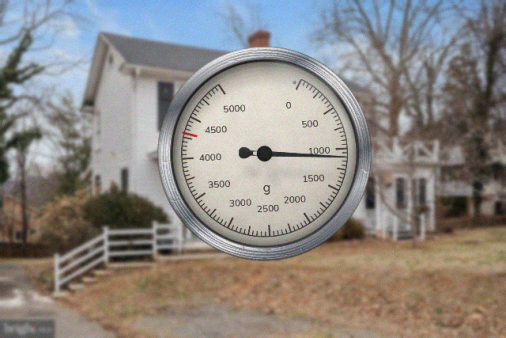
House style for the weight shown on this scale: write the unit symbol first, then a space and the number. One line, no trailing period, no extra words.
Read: g 1100
